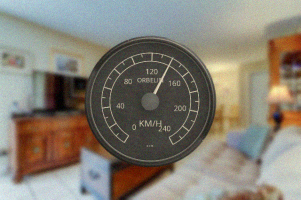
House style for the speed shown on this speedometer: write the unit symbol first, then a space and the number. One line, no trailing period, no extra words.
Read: km/h 140
